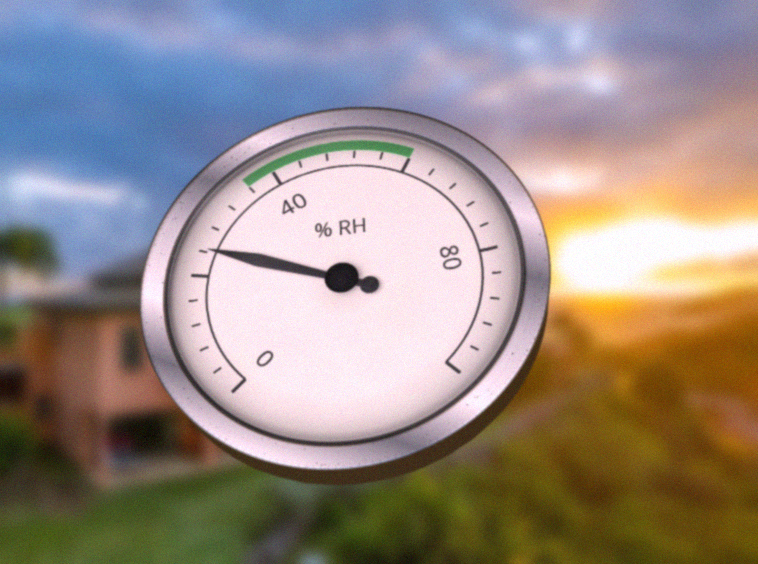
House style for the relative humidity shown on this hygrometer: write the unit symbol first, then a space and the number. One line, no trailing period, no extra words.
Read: % 24
